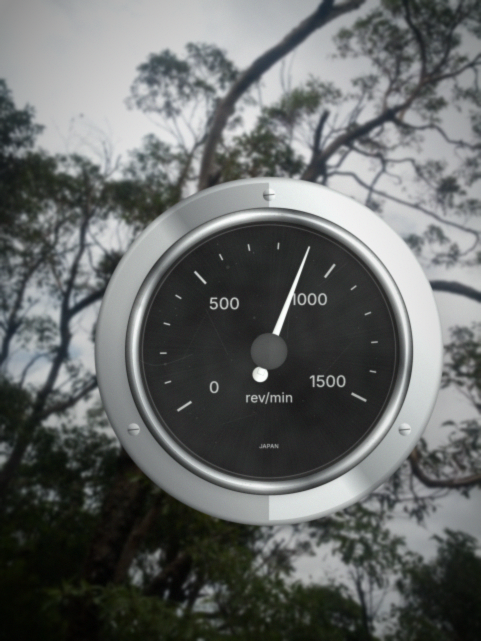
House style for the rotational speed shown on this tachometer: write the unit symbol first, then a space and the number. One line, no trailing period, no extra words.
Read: rpm 900
